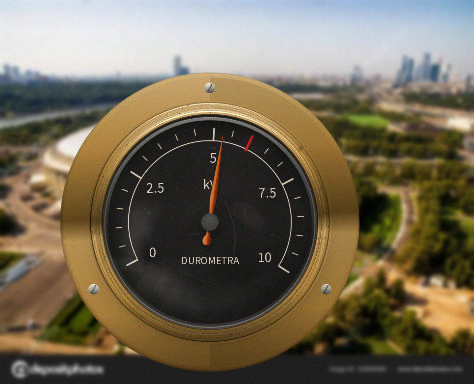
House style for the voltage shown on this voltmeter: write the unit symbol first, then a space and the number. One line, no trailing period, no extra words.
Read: kV 5.25
